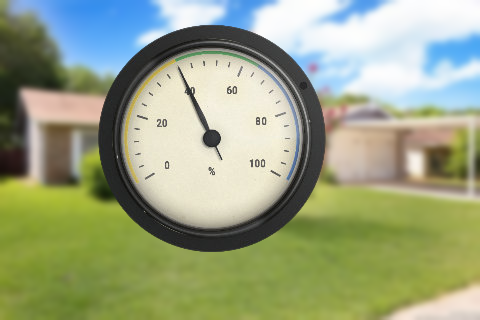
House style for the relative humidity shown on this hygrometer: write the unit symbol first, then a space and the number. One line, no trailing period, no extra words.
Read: % 40
